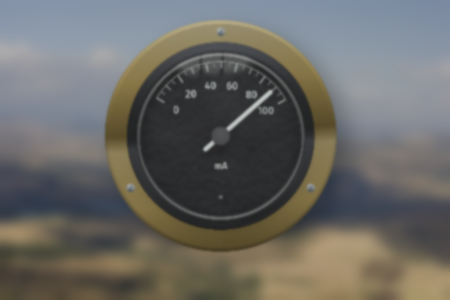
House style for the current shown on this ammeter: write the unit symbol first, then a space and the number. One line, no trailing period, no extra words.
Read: mA 90
